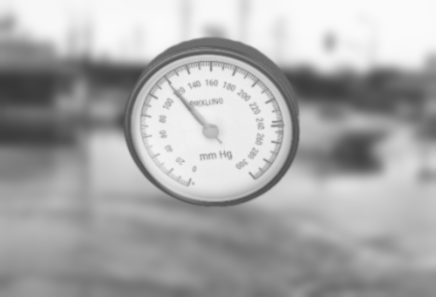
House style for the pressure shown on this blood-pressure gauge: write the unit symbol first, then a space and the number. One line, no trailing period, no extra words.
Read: mmHg 120
